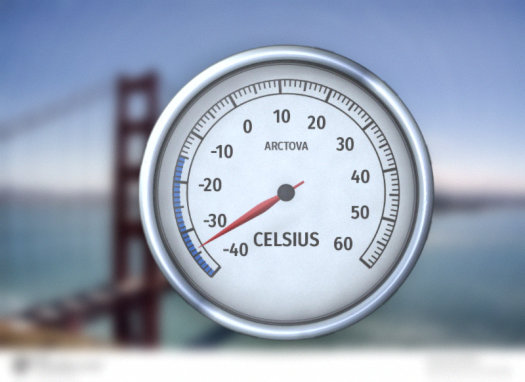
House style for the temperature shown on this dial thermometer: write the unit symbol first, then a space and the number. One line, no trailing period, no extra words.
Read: °C -34
